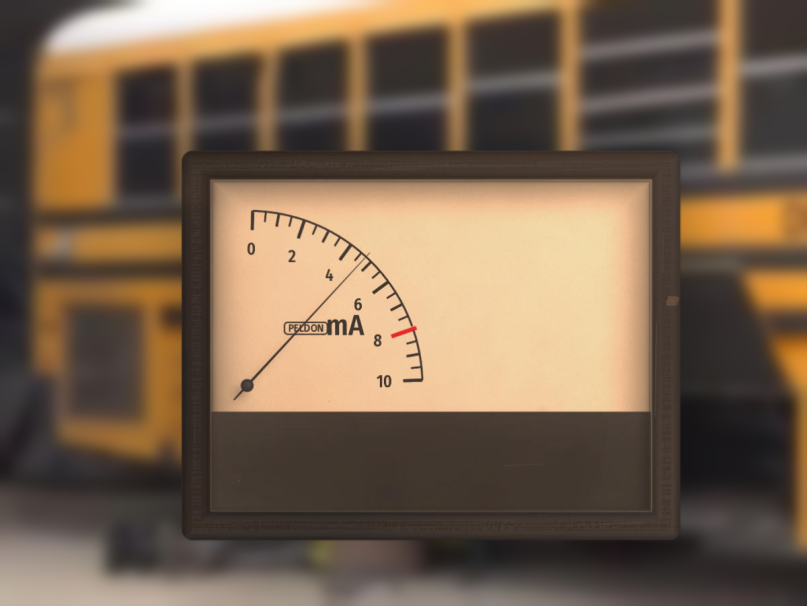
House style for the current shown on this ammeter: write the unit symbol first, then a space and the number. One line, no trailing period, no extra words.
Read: mA 4.75
